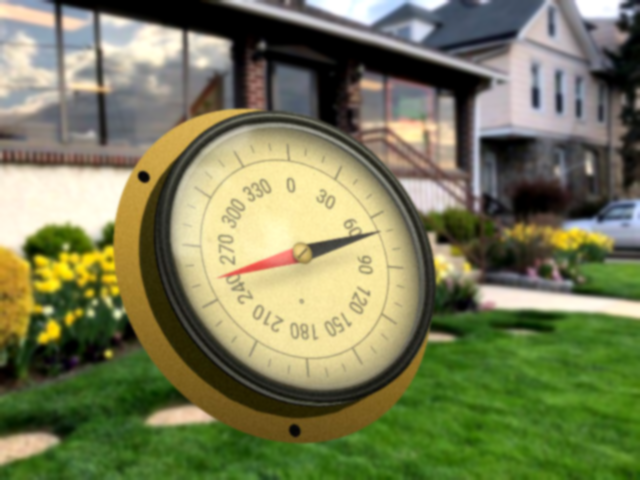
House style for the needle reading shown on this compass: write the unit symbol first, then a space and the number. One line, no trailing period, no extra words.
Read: ° 250
